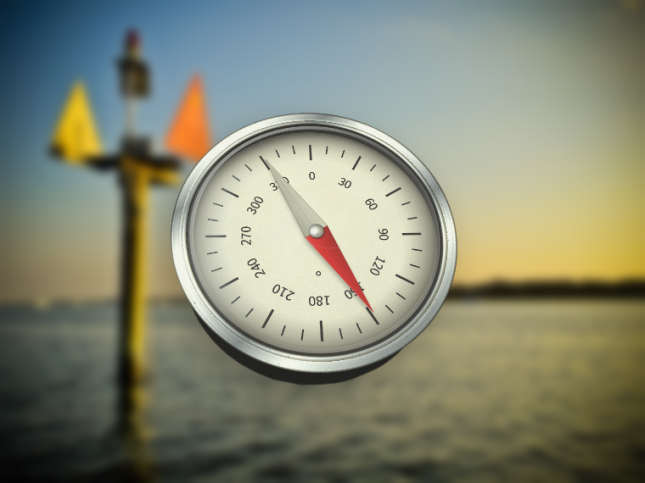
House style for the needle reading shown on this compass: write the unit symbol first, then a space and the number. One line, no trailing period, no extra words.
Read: ° 150
